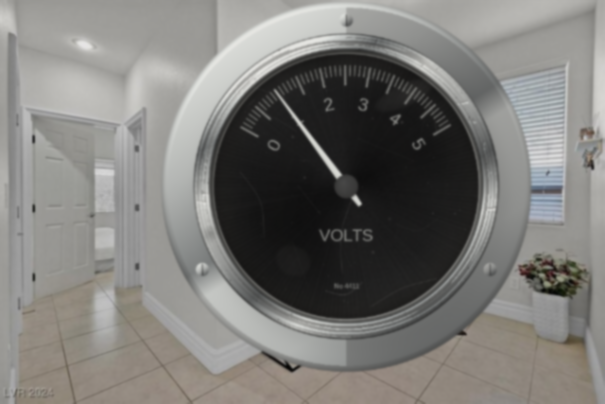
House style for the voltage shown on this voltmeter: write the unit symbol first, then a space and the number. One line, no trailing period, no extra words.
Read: V 1
